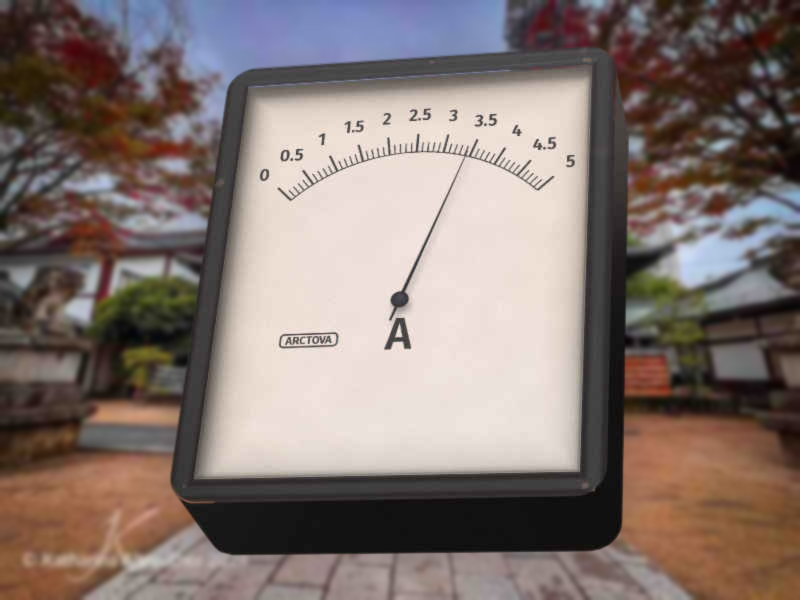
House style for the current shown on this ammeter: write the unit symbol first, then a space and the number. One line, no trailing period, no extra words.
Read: A 3.5
